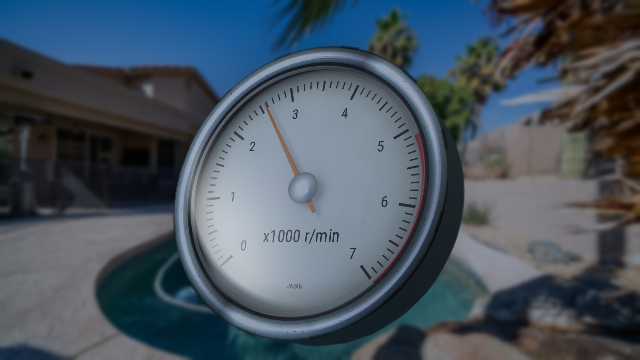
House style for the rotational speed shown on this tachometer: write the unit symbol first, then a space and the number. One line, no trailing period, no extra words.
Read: rpm 2600
